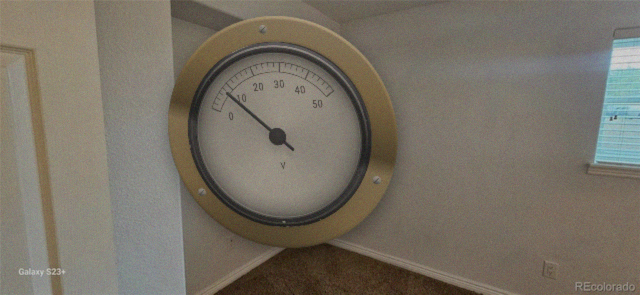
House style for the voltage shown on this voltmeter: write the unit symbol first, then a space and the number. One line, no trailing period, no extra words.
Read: V 8
